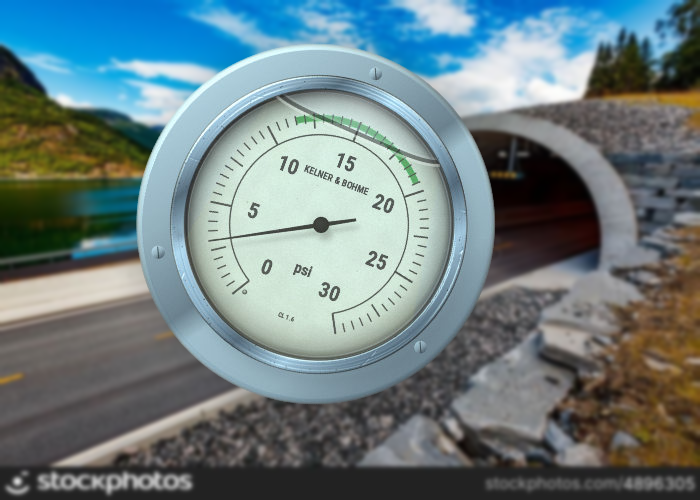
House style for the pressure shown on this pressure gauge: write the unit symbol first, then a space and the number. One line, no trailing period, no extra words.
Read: psi 3
